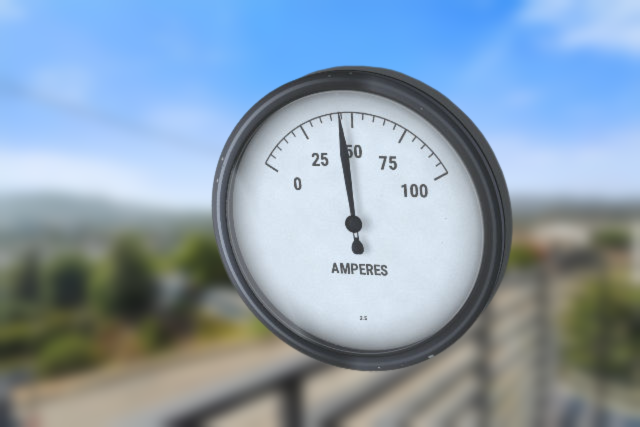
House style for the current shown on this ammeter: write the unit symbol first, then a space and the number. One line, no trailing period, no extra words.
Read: A 45
